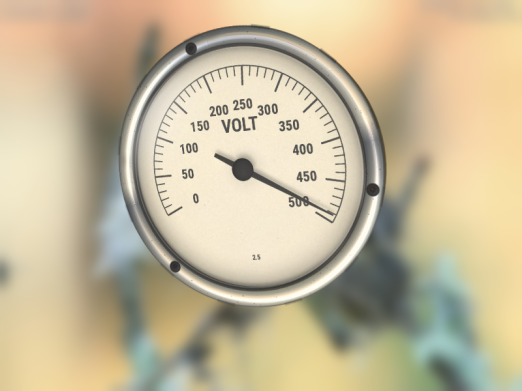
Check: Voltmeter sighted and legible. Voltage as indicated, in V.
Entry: 490 V
